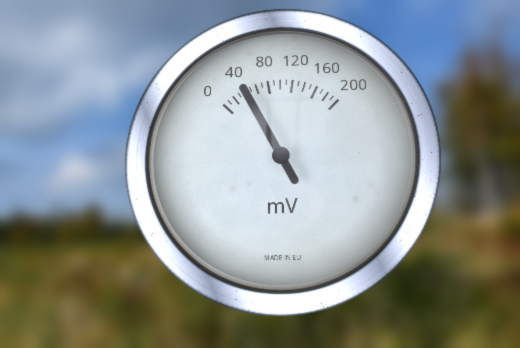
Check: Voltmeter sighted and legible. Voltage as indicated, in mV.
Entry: 40 mV
